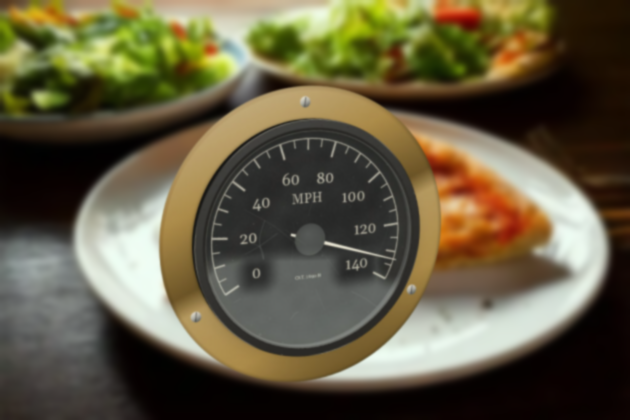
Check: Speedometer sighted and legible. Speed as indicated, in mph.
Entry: 132.5 mph
